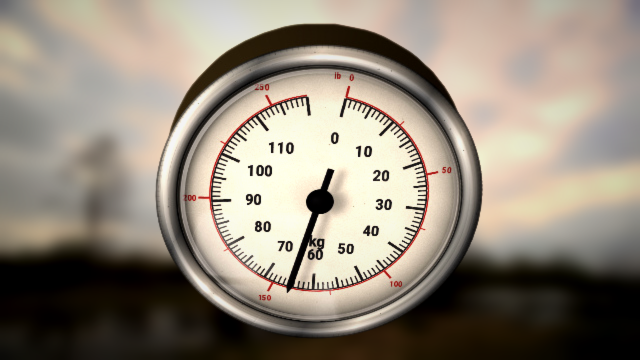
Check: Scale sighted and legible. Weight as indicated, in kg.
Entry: 65 kg
